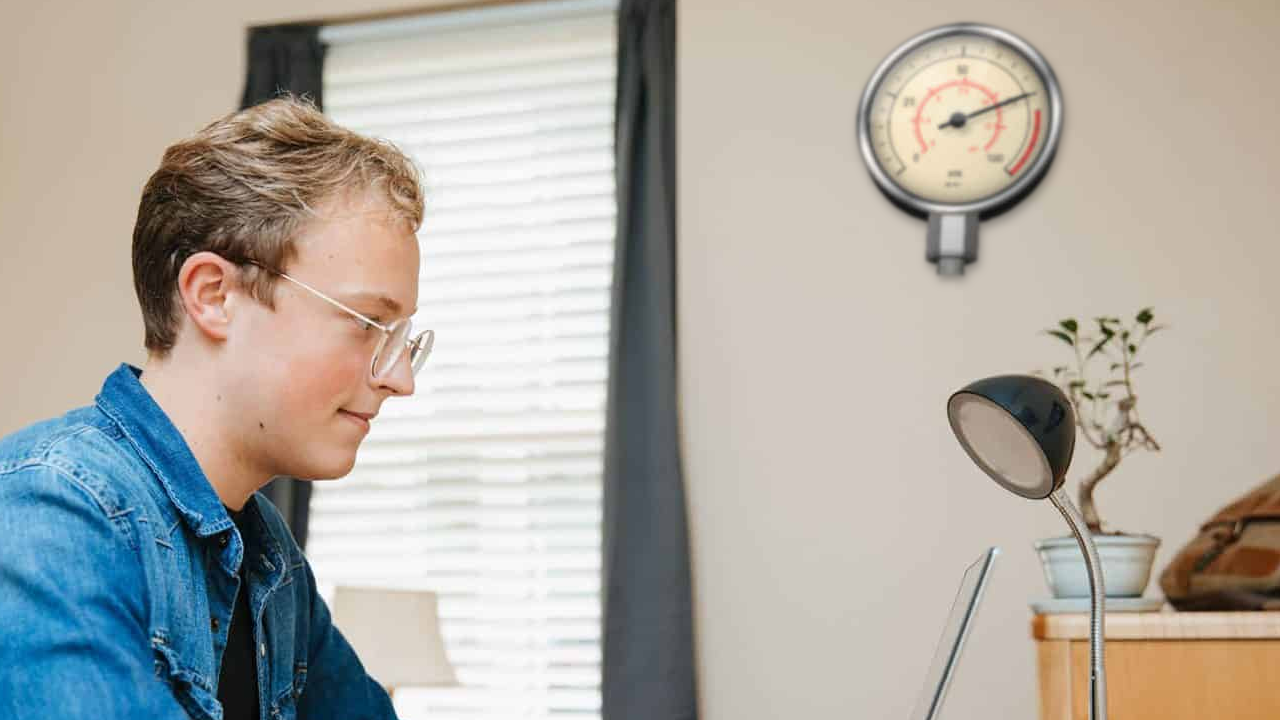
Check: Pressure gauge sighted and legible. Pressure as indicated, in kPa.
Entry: 75 kPa
